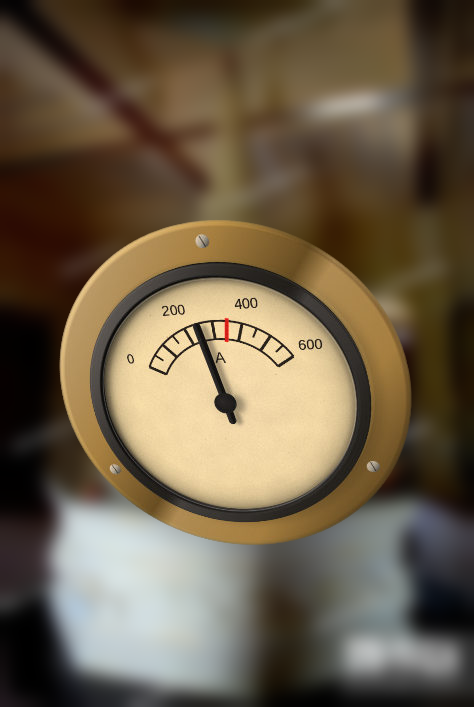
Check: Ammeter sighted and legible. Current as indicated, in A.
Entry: 250 A
